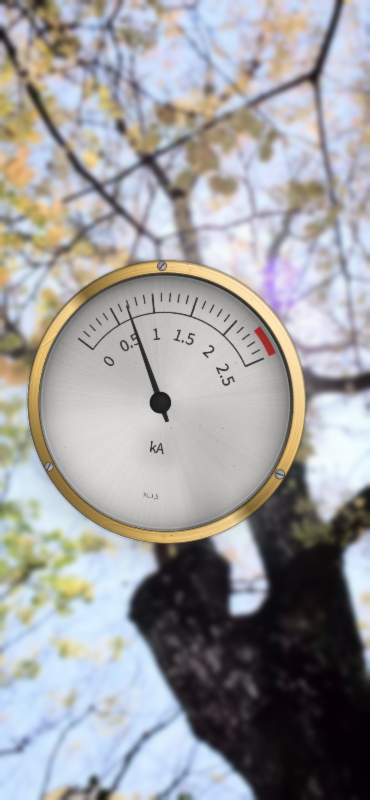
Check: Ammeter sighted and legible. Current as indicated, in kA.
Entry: 0.7 kA
